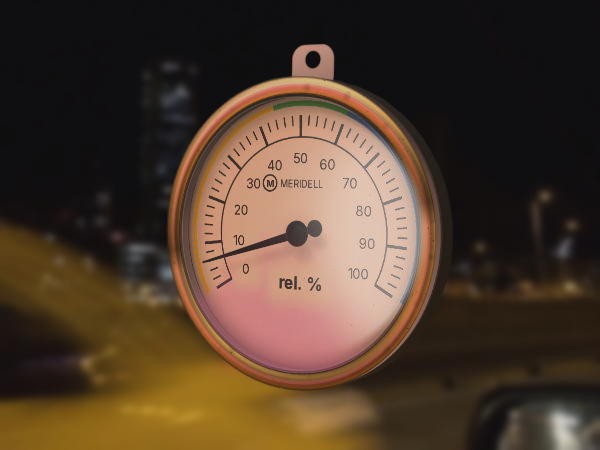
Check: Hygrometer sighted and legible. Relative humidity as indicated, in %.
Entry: 6 %
